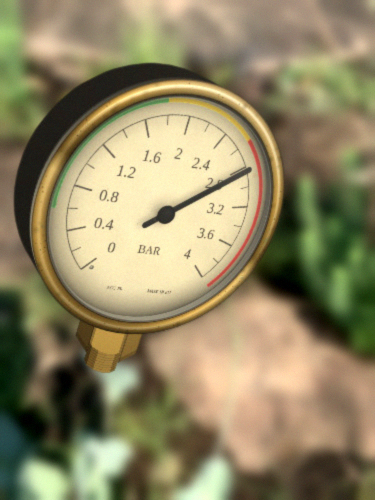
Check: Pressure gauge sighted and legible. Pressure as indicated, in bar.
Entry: 2.8 bar
